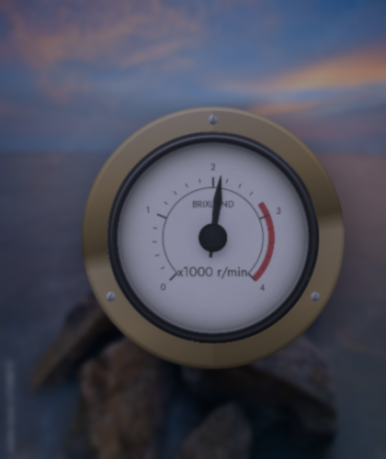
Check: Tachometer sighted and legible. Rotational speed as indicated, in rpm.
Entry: 2100 rpm
